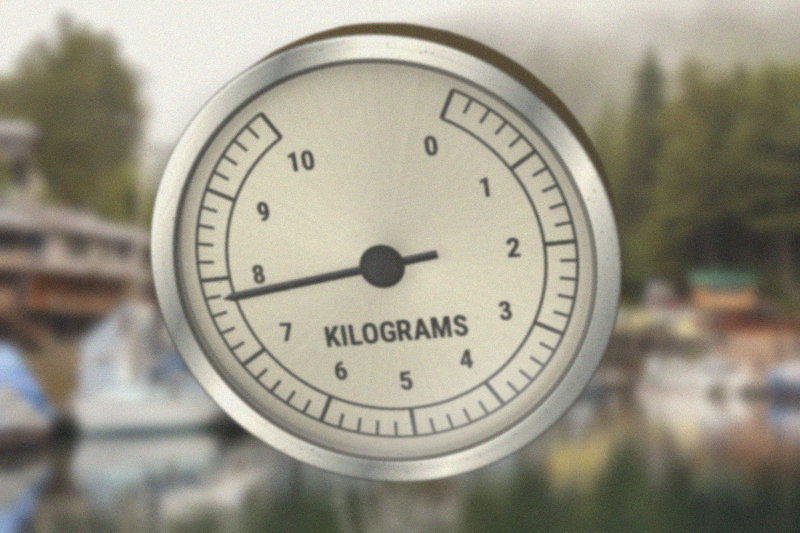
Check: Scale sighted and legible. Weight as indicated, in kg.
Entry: 7.8 kg
